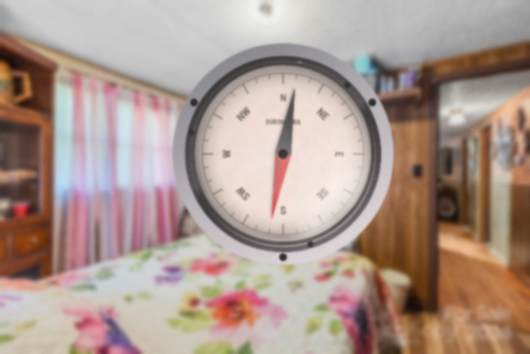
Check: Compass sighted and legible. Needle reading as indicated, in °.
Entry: 190 °
